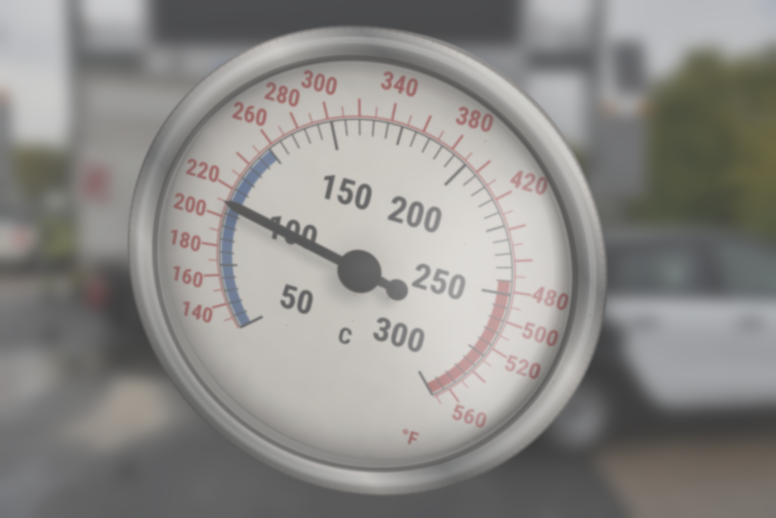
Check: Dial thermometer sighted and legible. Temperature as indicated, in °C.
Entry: 100 °C
